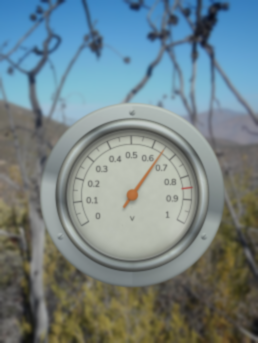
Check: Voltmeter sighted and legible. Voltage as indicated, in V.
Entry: 0.65 V
